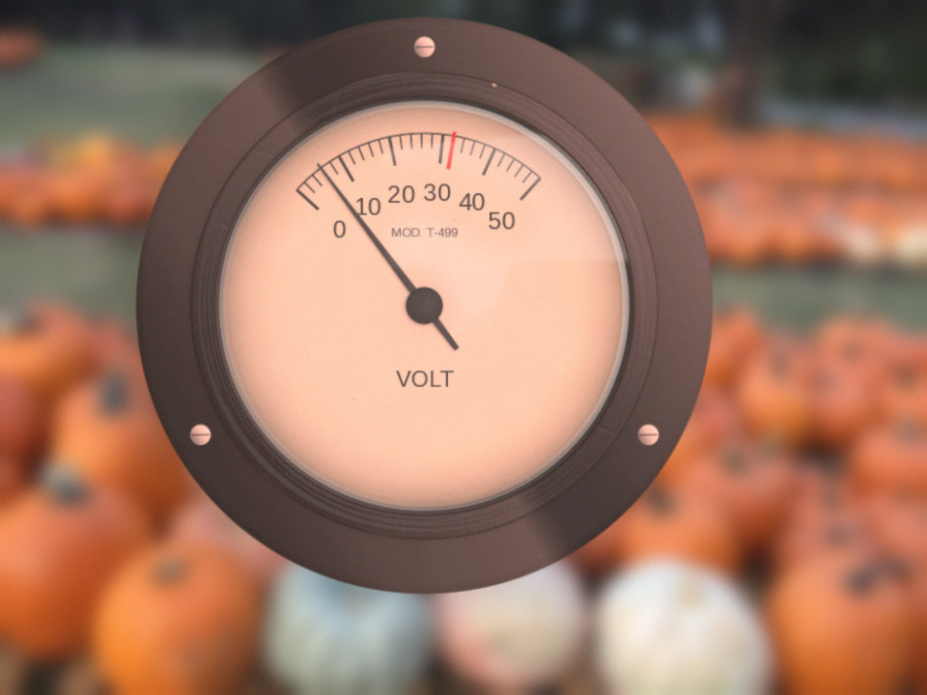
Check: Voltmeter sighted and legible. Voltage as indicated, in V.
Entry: 6 V
